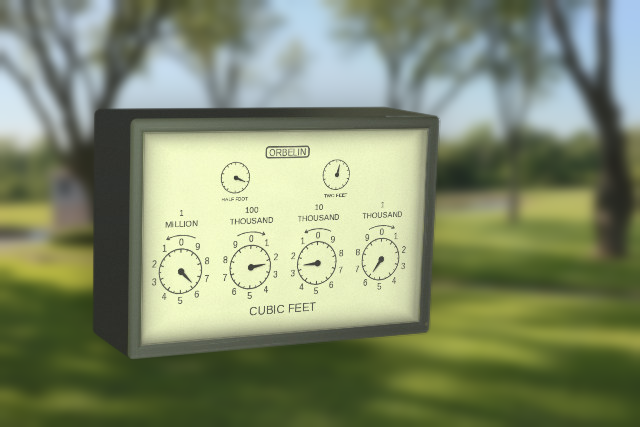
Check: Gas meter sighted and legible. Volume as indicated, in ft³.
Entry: 622600 ft³
